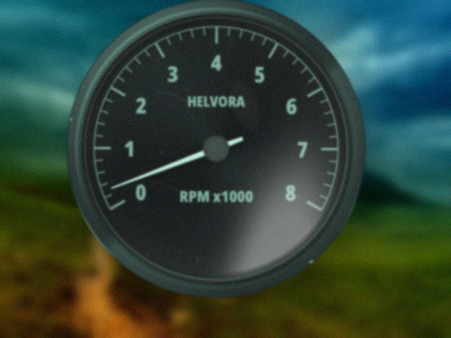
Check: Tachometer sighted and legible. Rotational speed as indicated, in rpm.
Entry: 300 rpm
